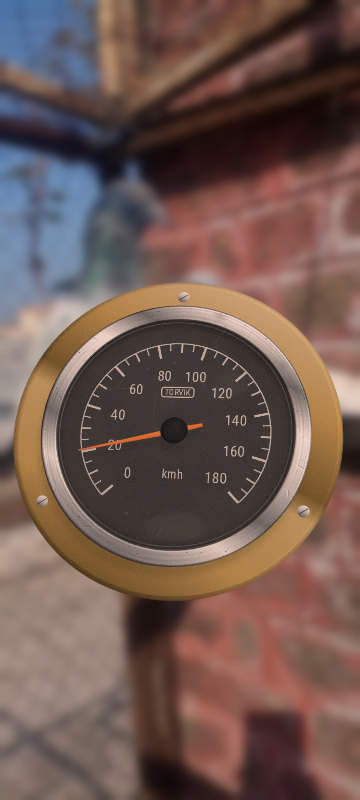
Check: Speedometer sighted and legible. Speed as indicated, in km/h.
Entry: 20 km/h
